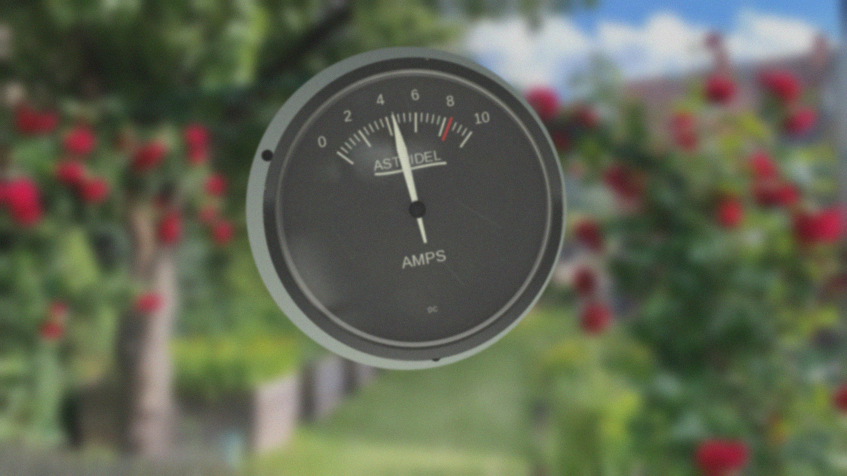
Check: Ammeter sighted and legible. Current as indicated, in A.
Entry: 4.4 A
